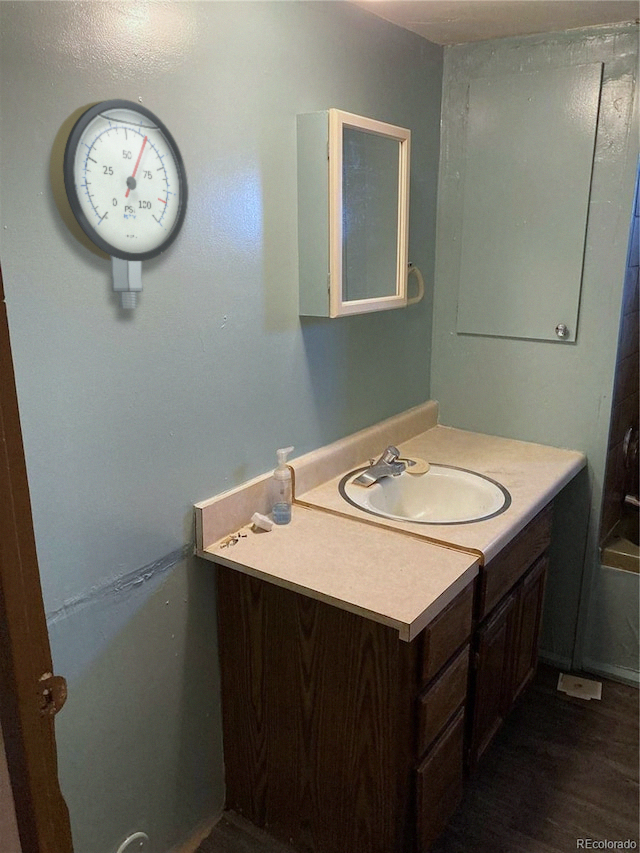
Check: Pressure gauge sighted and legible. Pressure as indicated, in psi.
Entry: 60 psi
